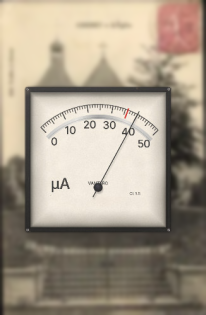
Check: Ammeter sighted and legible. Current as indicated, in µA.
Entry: 40 µA
